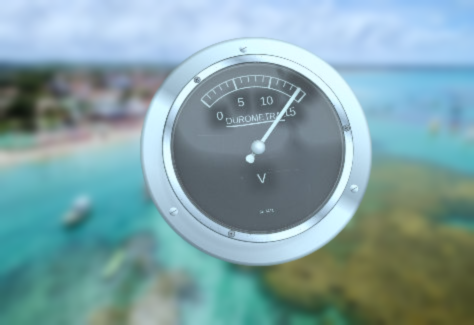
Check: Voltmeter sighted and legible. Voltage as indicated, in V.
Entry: 14 V
